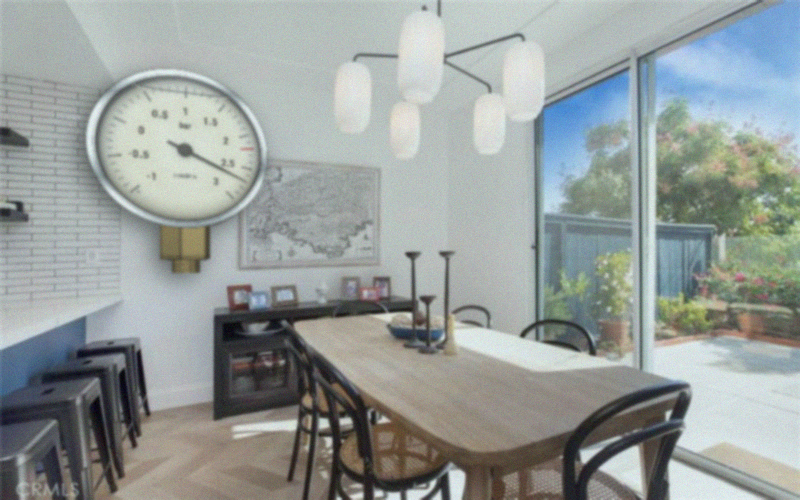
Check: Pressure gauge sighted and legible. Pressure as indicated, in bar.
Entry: 2.7 bar
